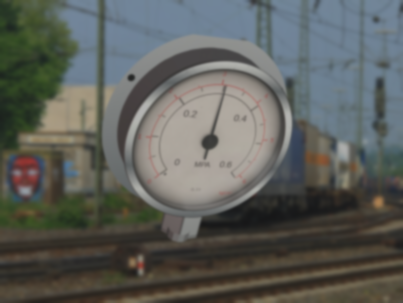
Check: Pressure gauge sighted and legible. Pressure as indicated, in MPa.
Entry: 0.3 MPa
